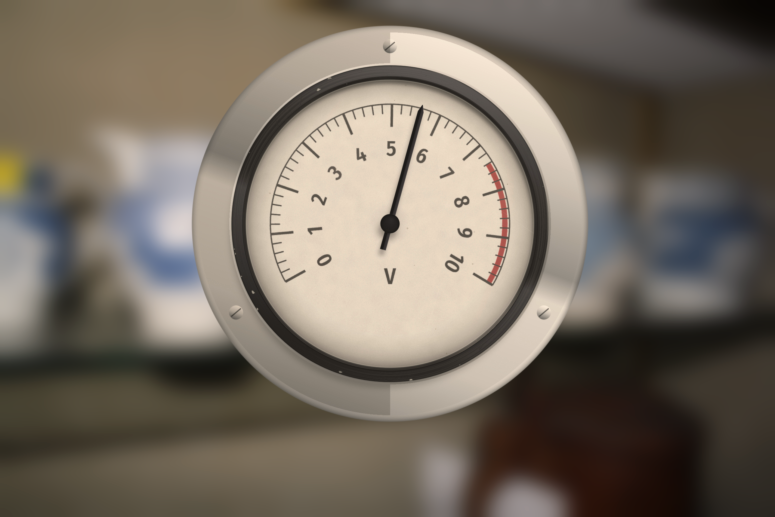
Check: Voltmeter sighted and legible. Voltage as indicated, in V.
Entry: 5.6 V
